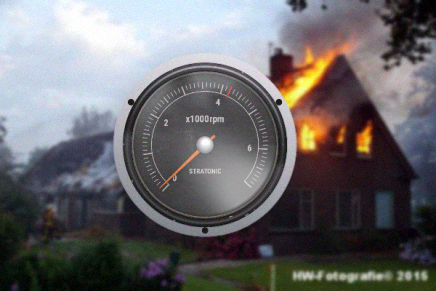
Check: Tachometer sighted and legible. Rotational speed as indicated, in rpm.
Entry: 100 rpm
